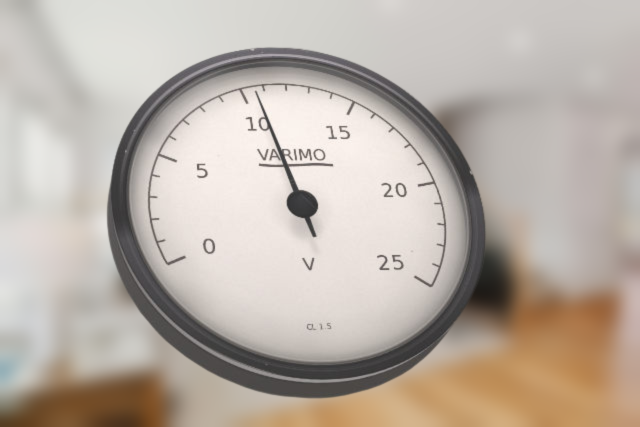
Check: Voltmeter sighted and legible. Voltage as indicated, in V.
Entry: 10.5 V
